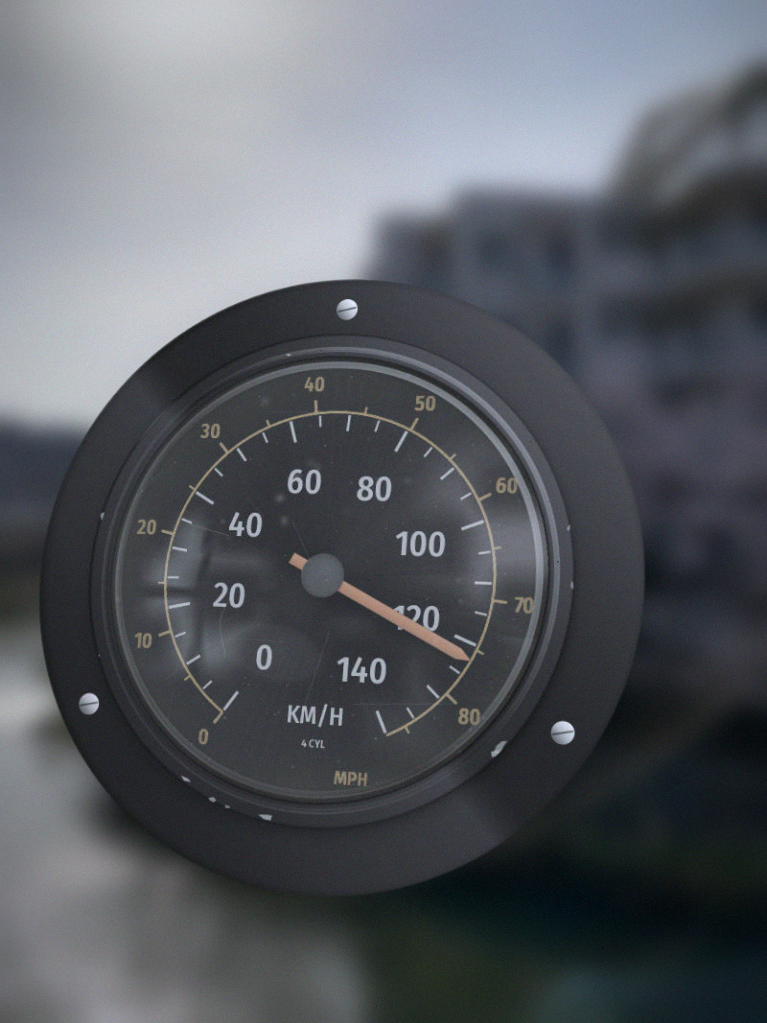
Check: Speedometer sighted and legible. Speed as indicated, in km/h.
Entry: 122.5 km/h
